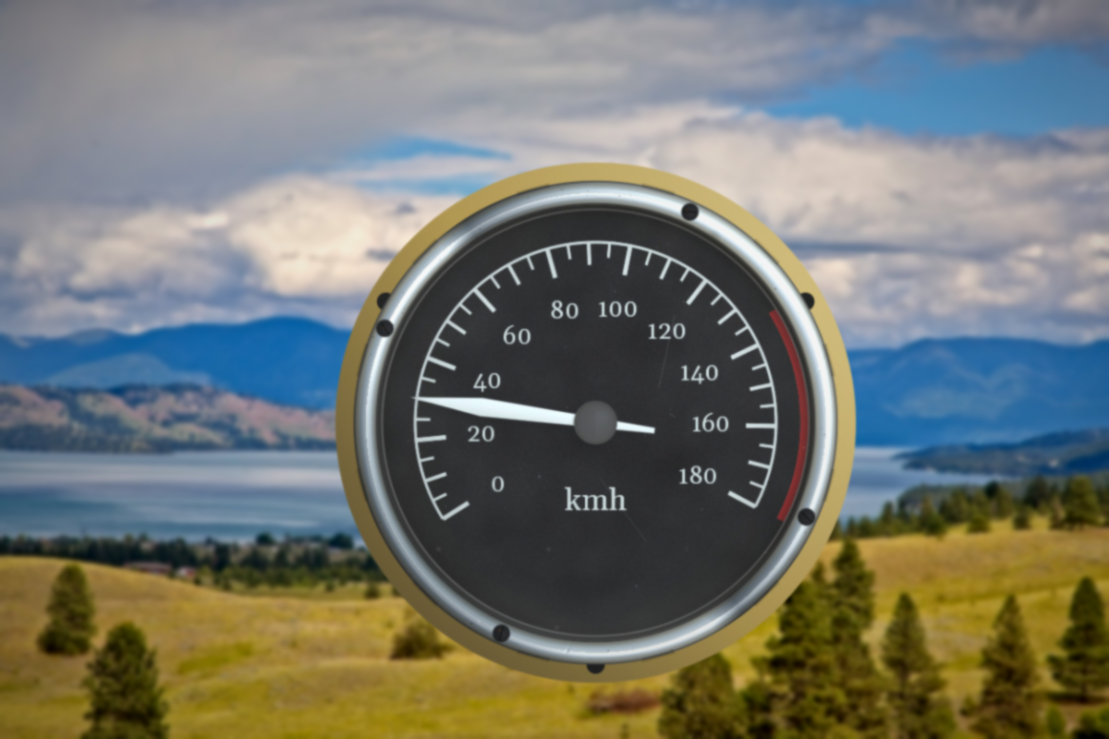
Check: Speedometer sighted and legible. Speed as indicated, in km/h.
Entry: 30 km/h
